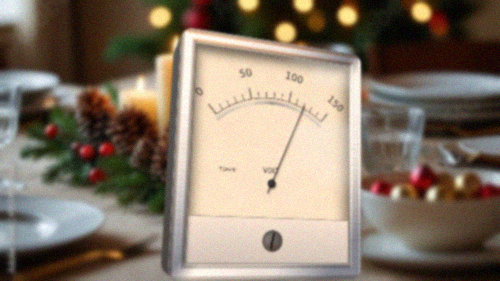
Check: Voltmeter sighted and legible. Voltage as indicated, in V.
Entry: 120 V
